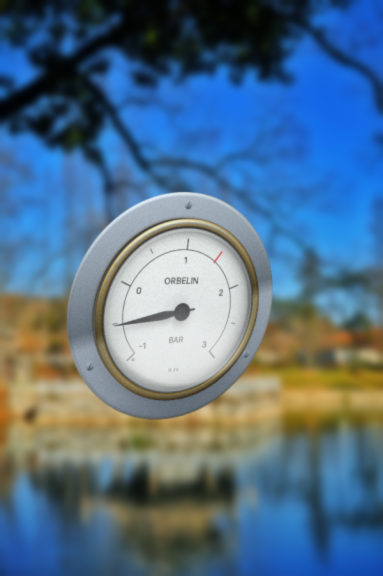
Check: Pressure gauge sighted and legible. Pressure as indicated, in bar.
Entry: -0.5 bar
